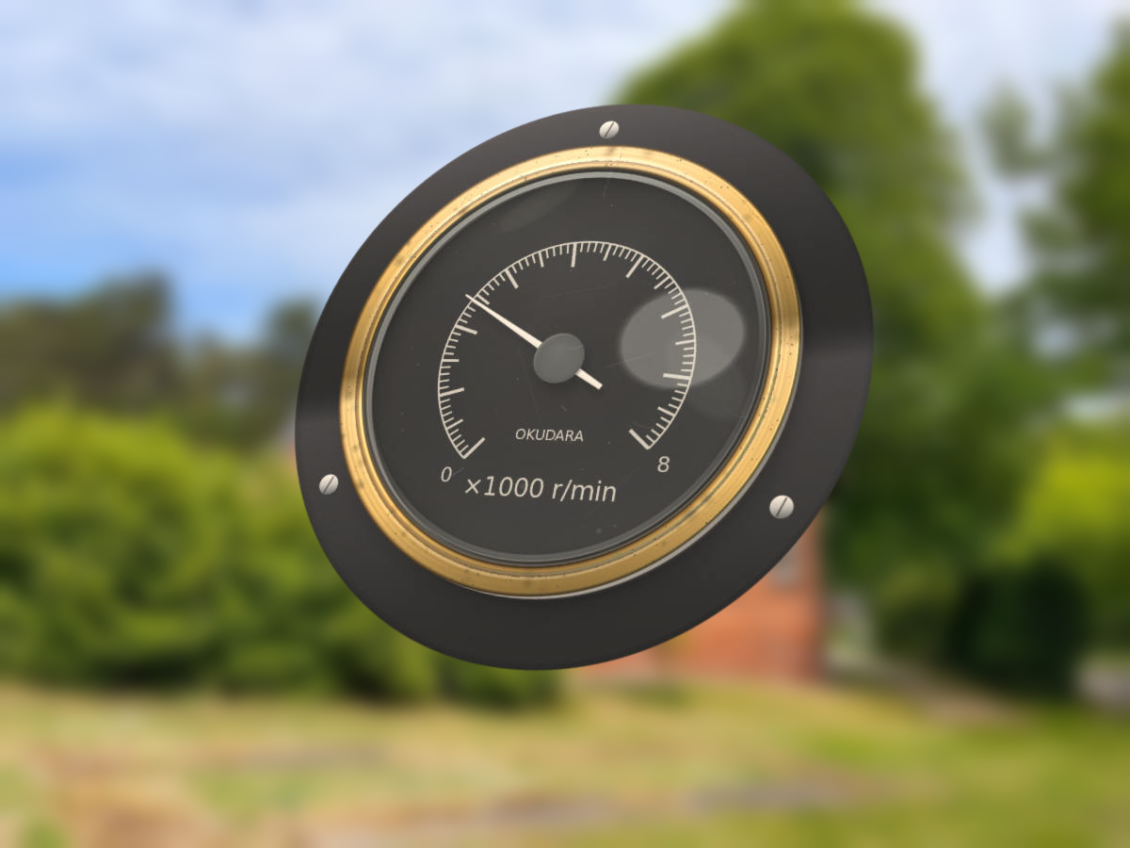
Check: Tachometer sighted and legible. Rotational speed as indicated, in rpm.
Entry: 2400 rpm
